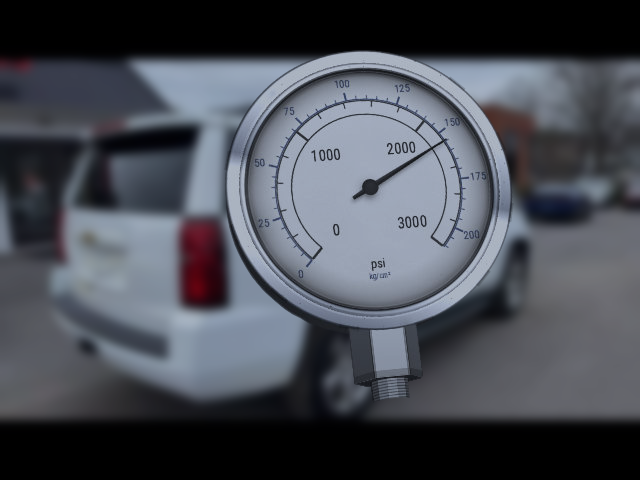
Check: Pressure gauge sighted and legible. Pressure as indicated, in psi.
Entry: 2200 psi
